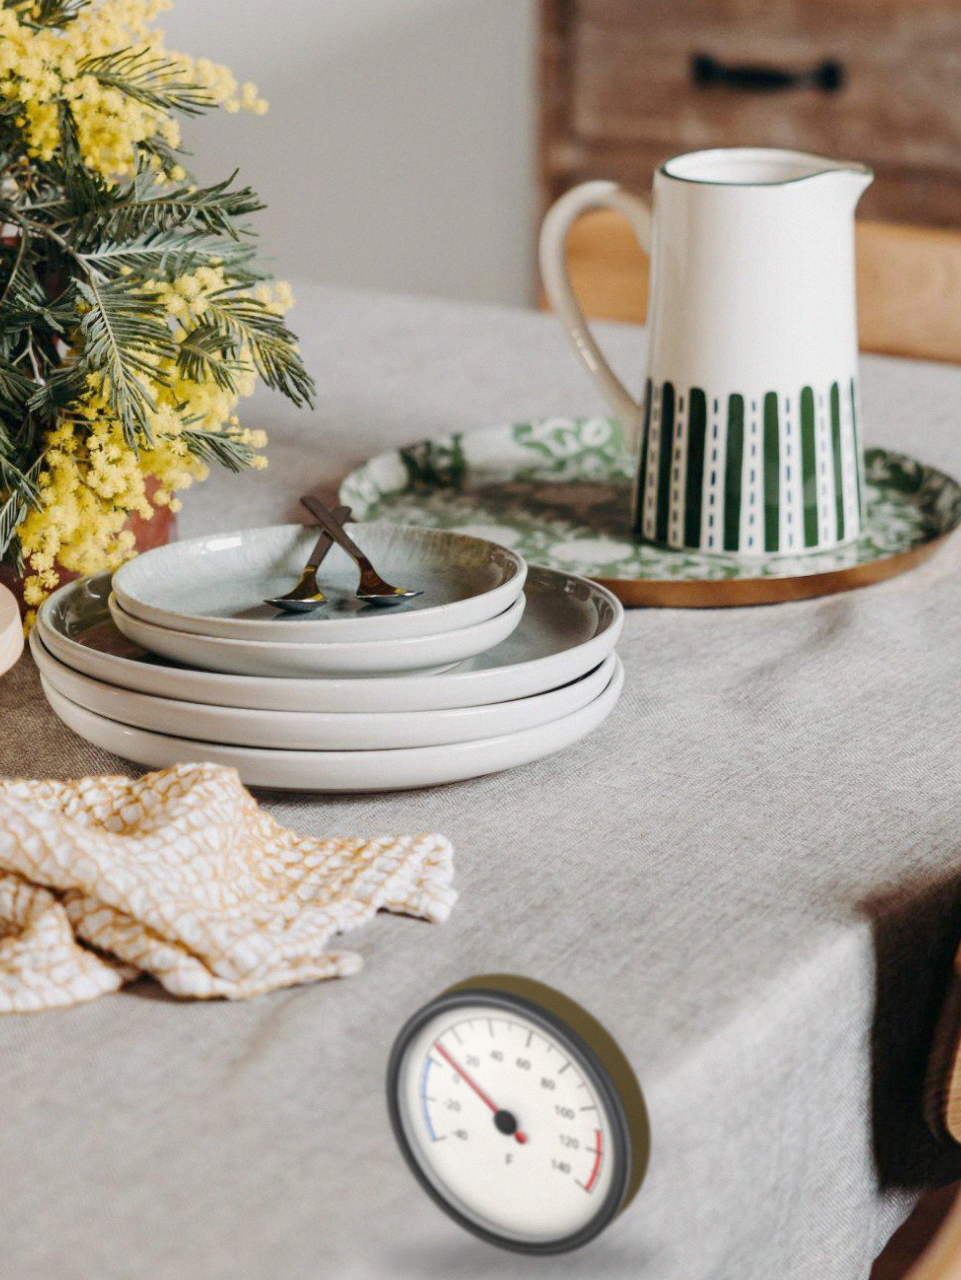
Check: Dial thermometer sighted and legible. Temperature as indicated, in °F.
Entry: 10 °F
